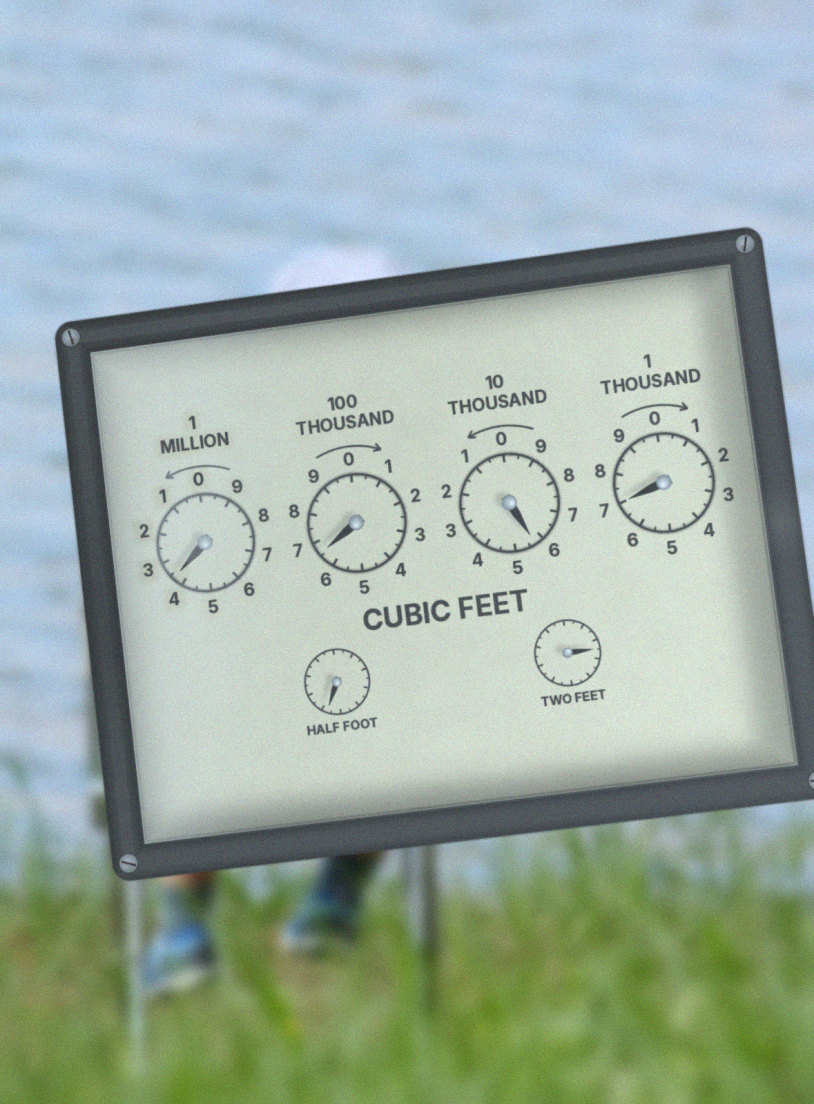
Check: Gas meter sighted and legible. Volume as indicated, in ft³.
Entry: 365700 ft³
